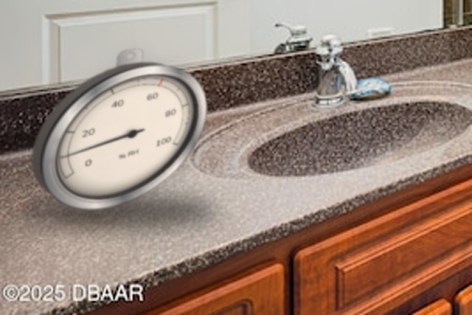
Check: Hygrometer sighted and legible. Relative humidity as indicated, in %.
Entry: 10 %
